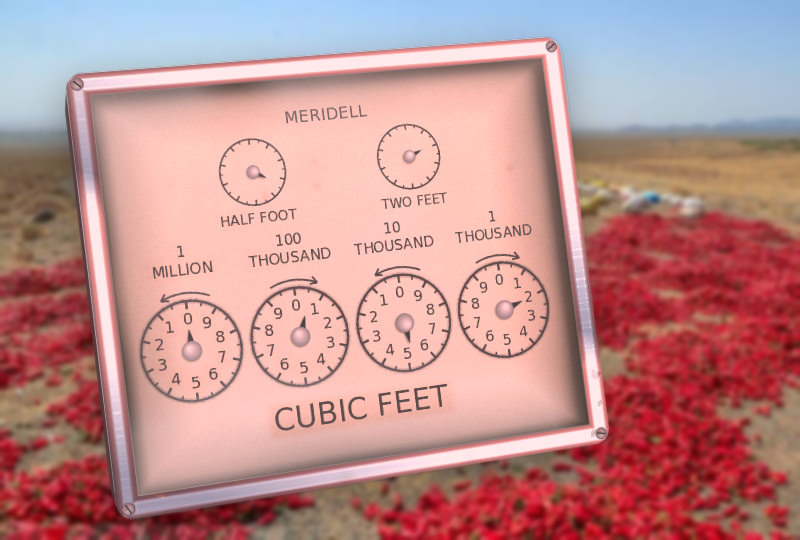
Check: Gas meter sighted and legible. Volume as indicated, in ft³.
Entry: 5200 ft³
